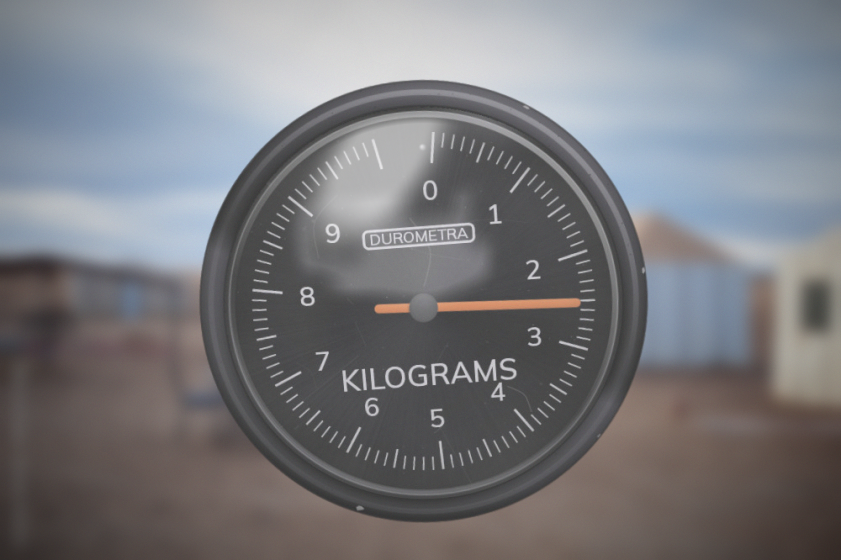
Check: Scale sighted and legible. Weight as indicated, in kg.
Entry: 2.5 kg
